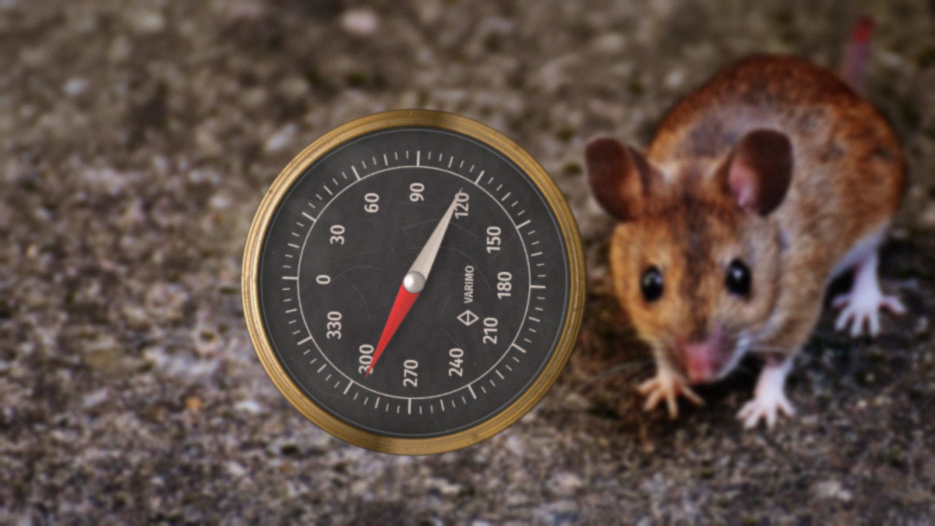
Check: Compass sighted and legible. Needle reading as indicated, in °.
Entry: 295 °
